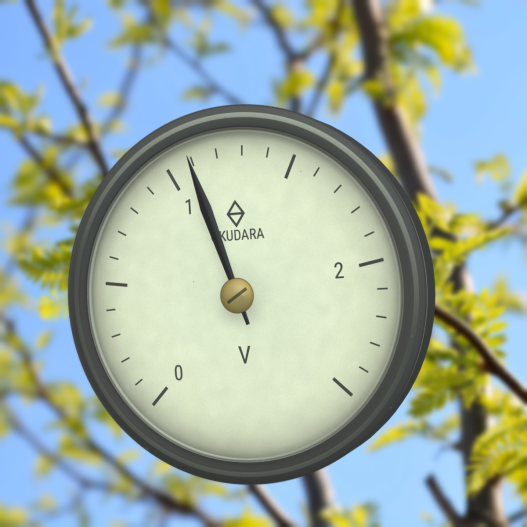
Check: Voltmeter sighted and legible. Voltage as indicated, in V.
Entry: 1.1 V
